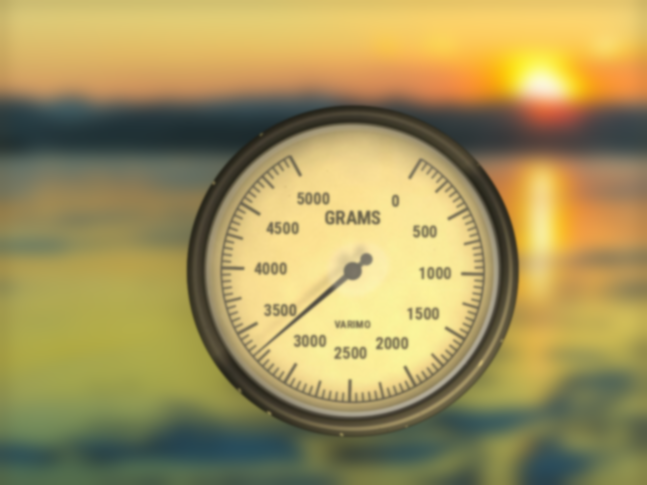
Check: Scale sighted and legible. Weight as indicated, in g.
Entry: 3300 g
